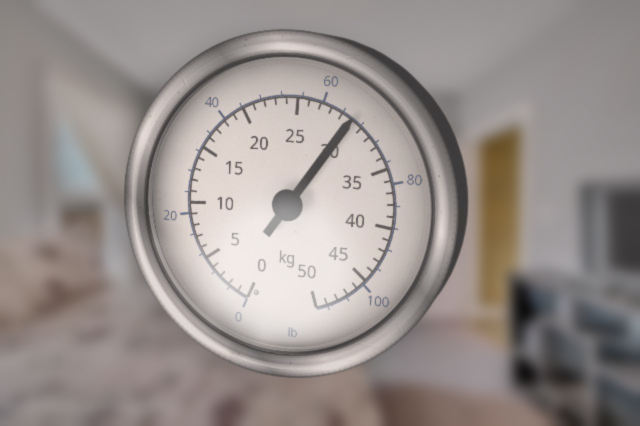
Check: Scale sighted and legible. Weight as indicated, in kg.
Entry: 30 kg
